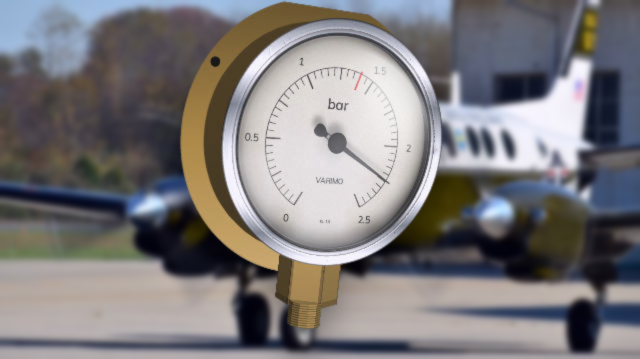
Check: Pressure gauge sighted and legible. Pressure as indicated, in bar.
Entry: 2.25 bar
